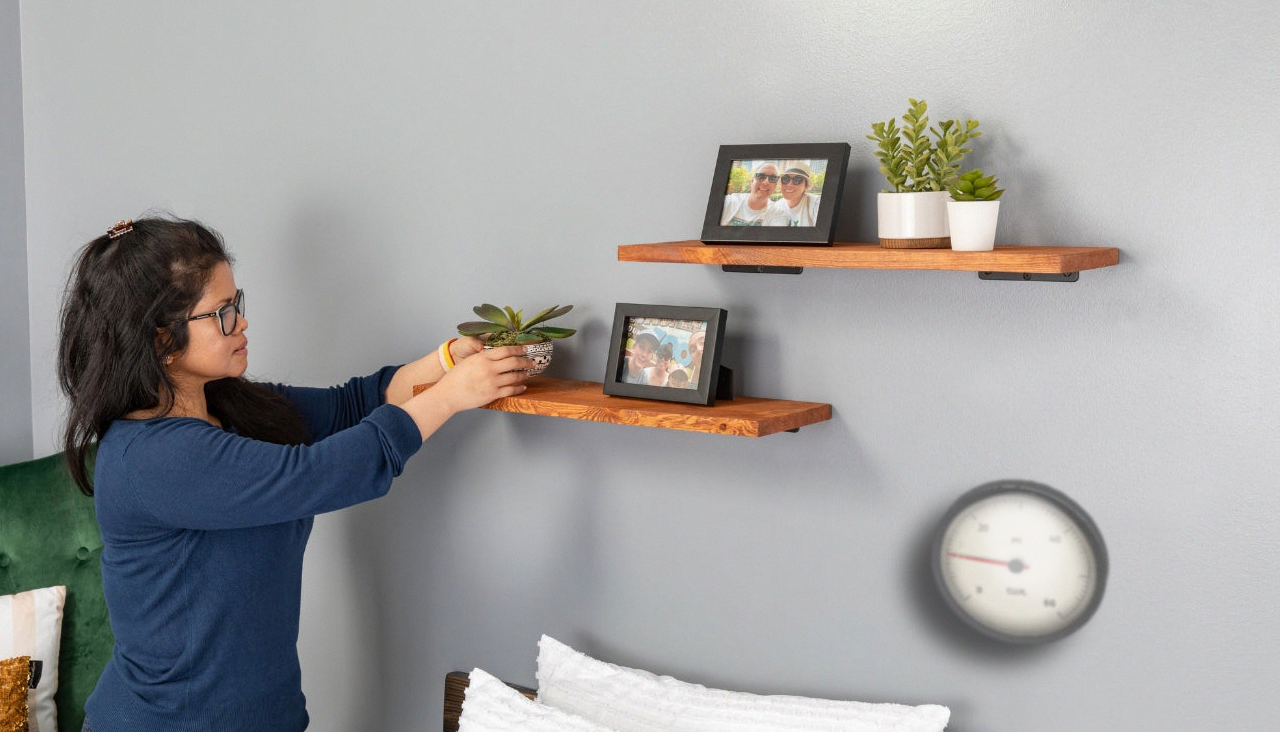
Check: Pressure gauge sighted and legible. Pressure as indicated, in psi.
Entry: 10 psi
